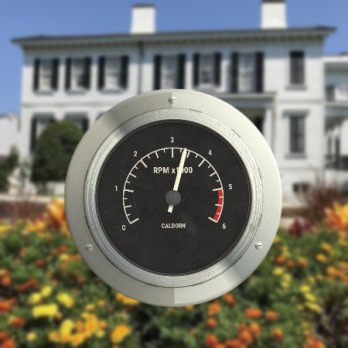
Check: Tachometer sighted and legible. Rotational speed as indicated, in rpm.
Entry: 3375 rpm
